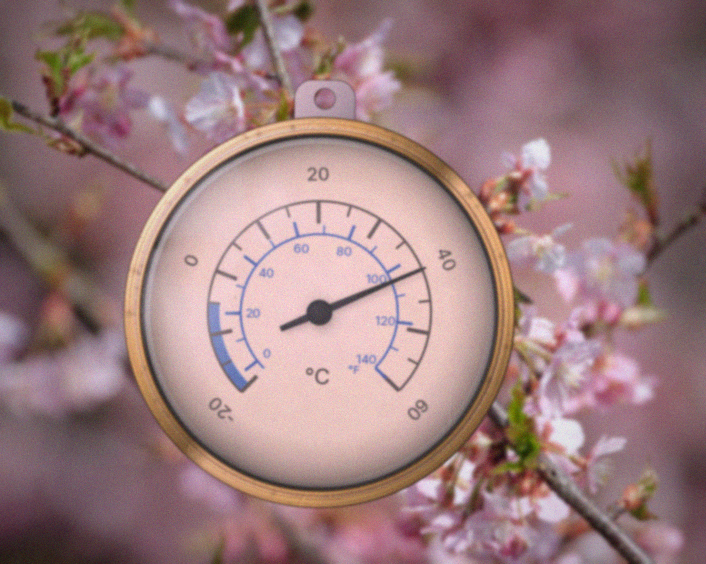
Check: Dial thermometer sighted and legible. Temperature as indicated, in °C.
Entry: 40 °C
